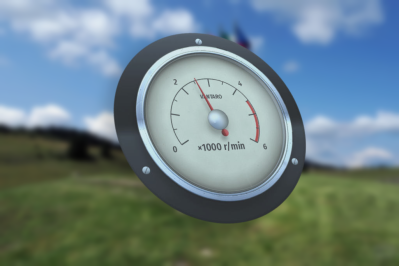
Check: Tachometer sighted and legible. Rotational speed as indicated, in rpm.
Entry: 2500 rpm
